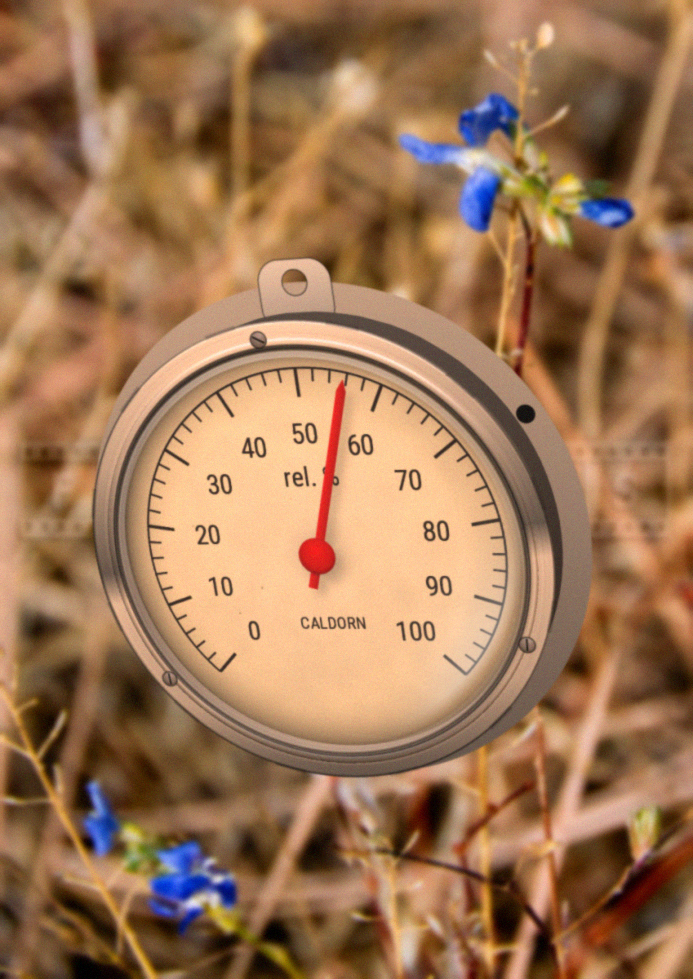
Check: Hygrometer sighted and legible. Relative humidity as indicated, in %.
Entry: 56 %
